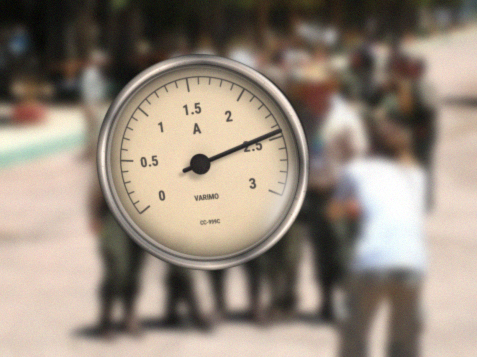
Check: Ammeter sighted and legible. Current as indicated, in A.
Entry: 2.45 A
